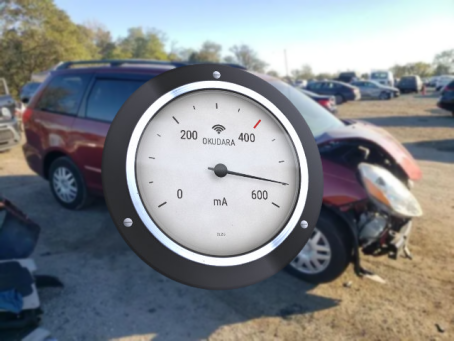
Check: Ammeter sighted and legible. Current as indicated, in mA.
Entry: 550 mA
